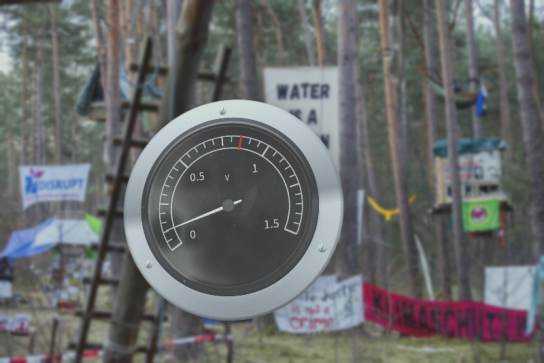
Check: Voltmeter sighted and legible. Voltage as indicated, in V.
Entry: 0.1 V
